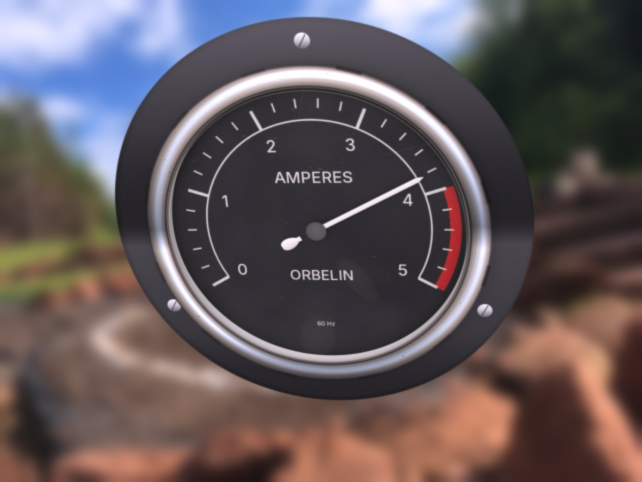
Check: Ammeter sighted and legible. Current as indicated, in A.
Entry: 3.8 A
